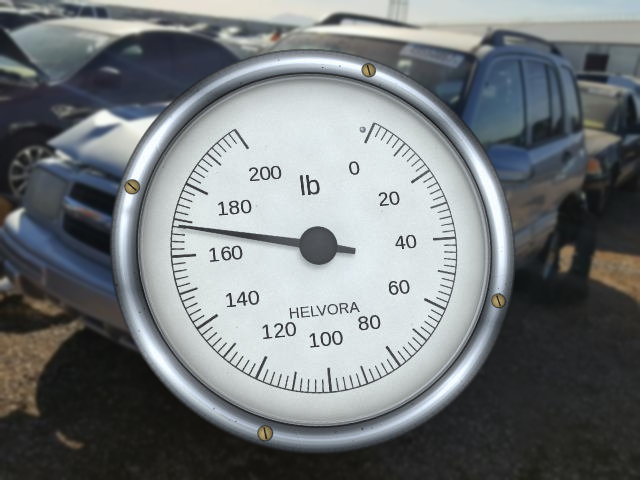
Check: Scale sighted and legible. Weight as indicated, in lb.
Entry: 168 lb
